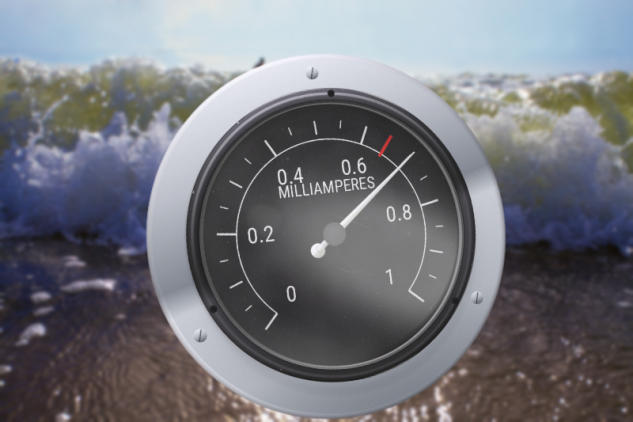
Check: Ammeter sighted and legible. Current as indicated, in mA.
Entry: 0.7 mA
